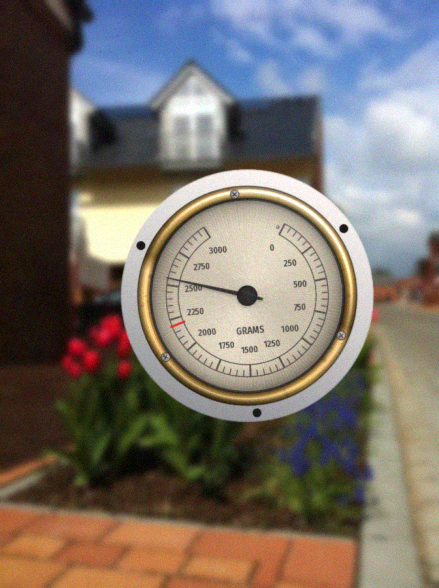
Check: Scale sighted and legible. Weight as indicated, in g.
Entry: 2550 g
